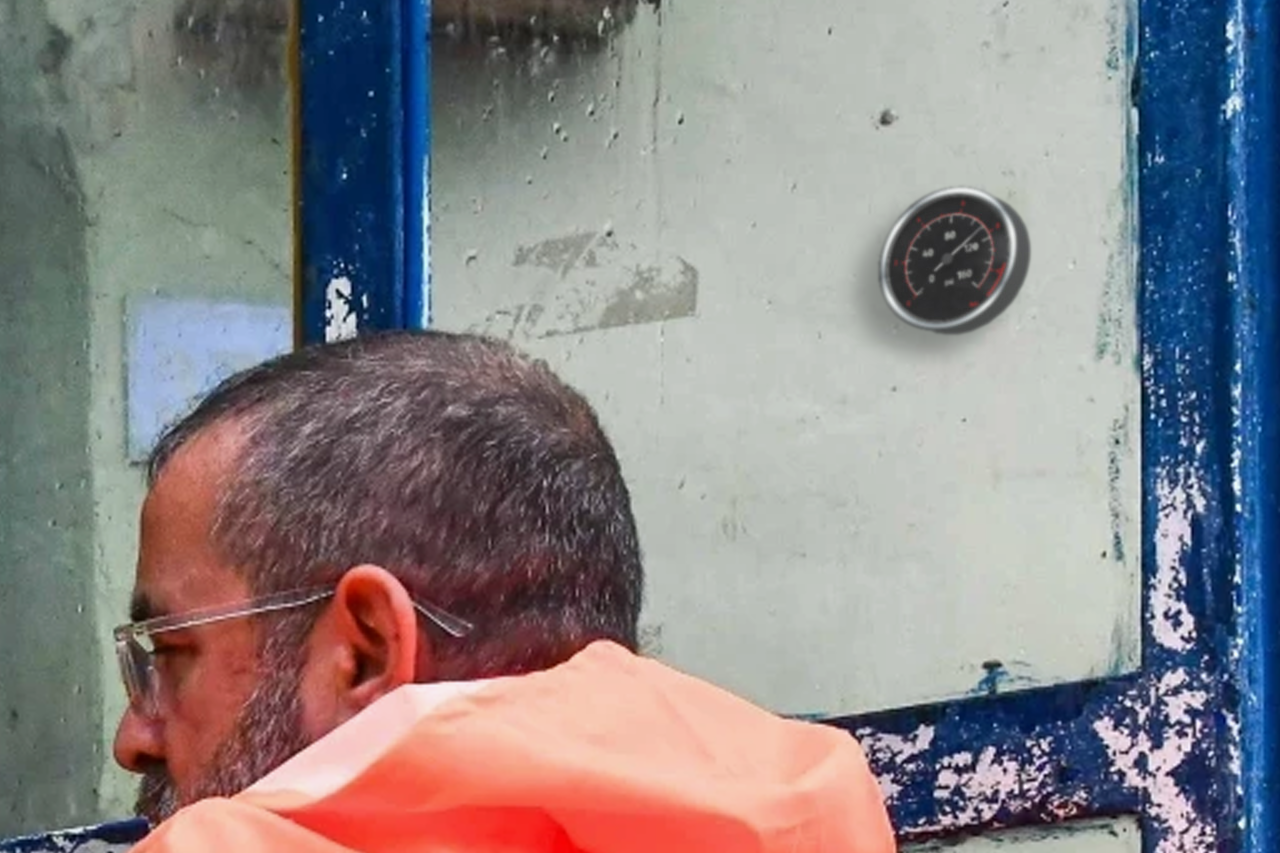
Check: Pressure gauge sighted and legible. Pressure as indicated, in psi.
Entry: 110 psi
